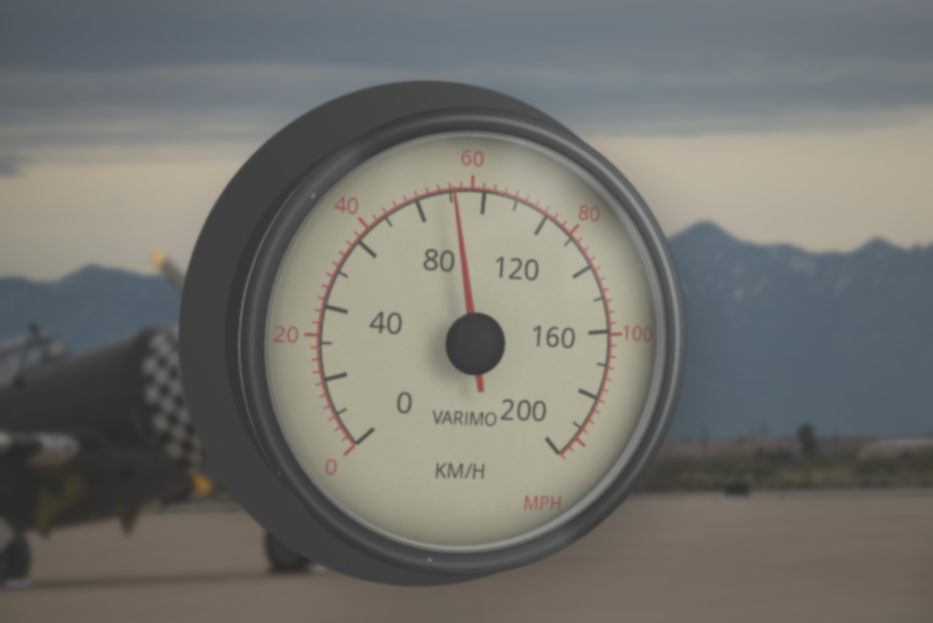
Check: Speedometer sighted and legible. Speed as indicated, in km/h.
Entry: 90 km/h
